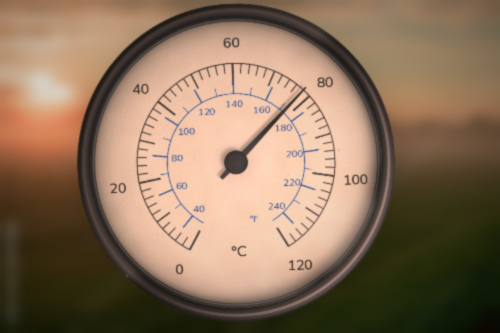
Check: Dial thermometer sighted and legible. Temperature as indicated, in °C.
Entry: 78 °C
